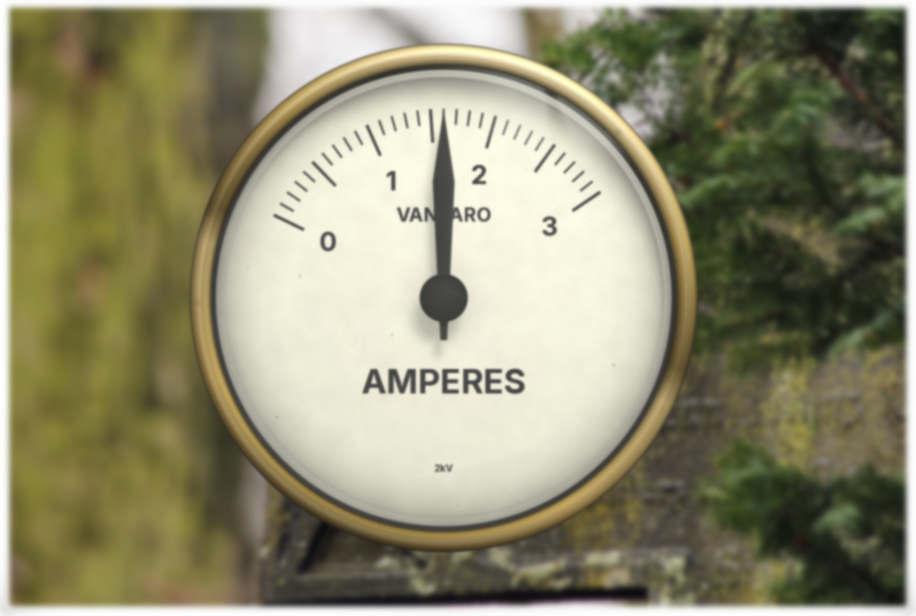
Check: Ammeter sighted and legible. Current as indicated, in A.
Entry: 1.6 A
